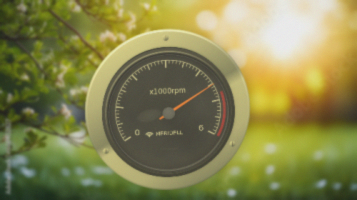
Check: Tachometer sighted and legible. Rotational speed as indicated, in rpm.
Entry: 4500 rpm
